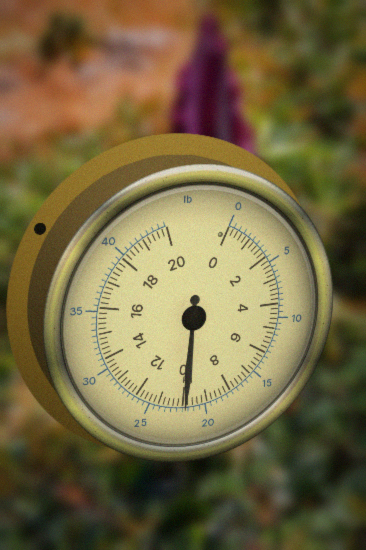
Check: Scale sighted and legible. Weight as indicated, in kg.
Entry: 10 kg
